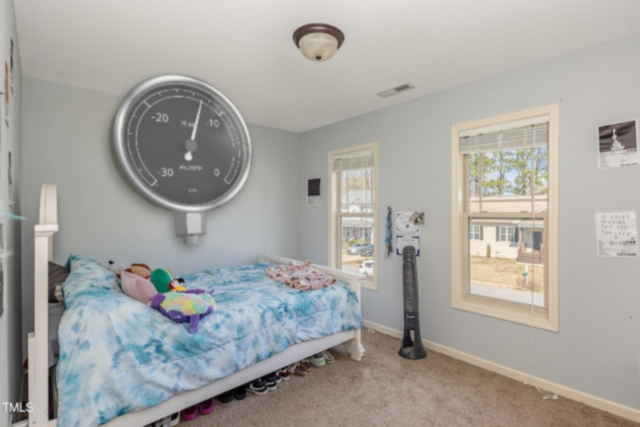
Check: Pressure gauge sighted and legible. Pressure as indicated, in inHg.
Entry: -13 inHg
